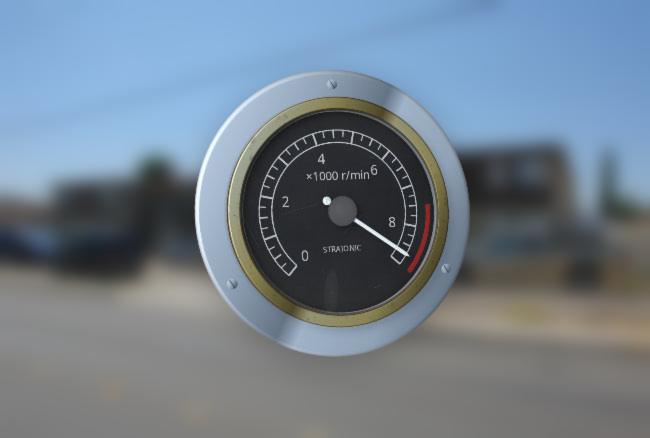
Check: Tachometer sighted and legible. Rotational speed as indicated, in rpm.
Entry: 8750 rpm
